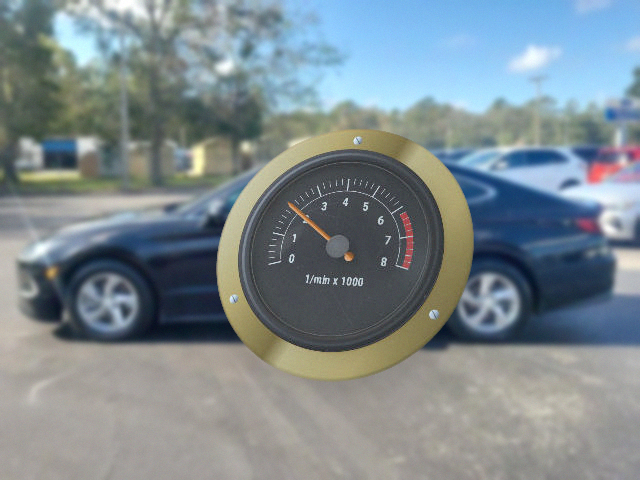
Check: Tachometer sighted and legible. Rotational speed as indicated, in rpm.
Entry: 2000 rpm
